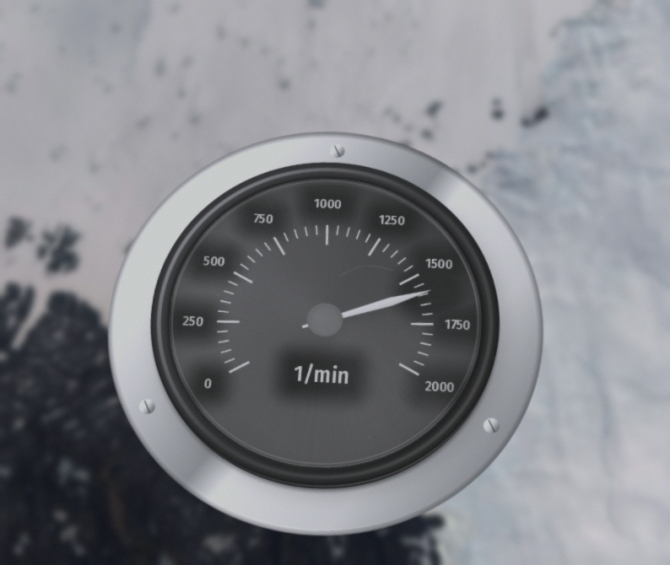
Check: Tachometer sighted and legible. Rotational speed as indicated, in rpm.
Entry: 1600 rpm
